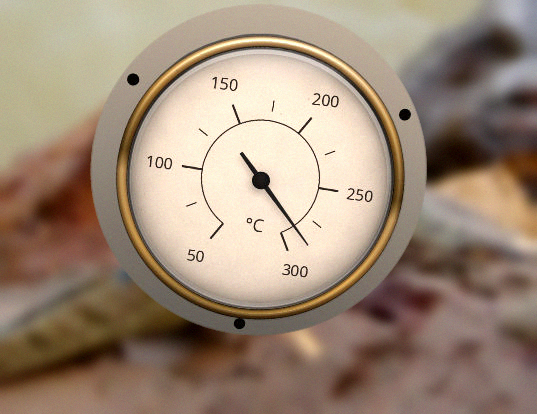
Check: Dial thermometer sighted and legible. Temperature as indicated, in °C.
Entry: 287.5 °C
